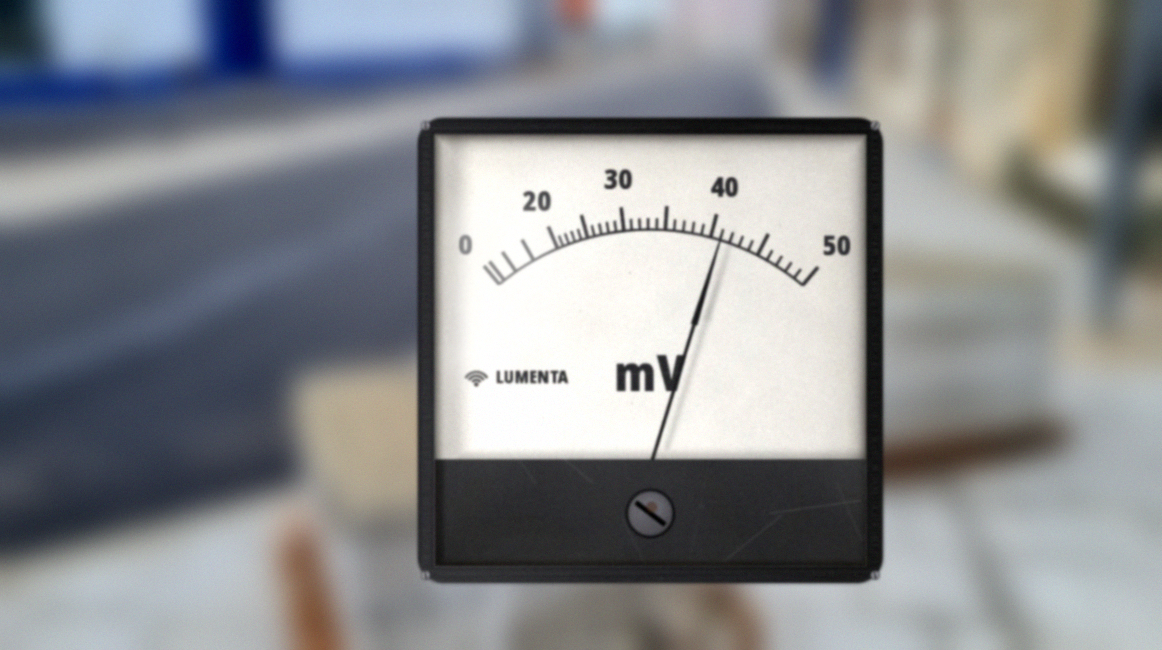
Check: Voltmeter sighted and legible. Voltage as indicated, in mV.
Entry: 41 mV
